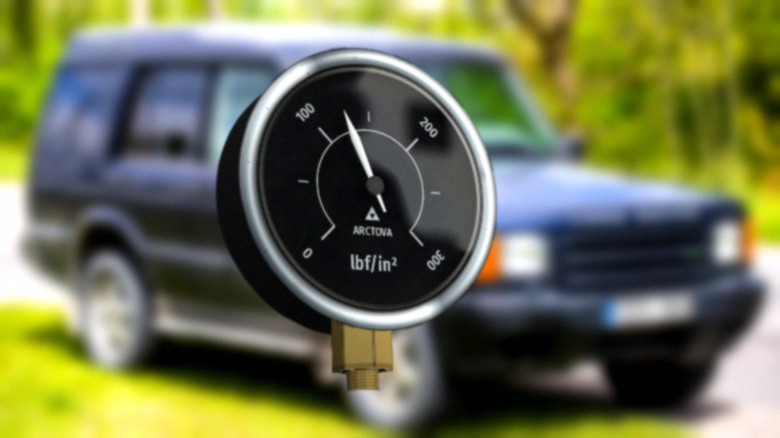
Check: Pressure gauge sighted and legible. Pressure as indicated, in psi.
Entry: 125 psi
